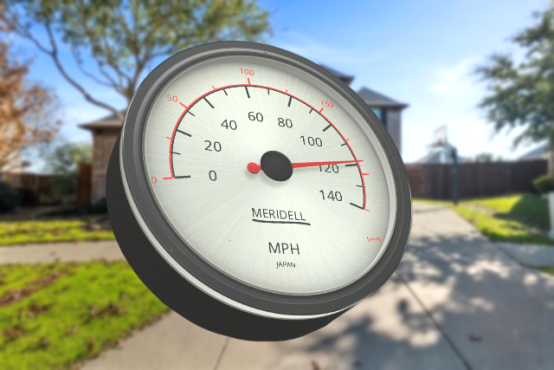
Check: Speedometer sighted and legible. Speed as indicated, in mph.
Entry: 120 mph
